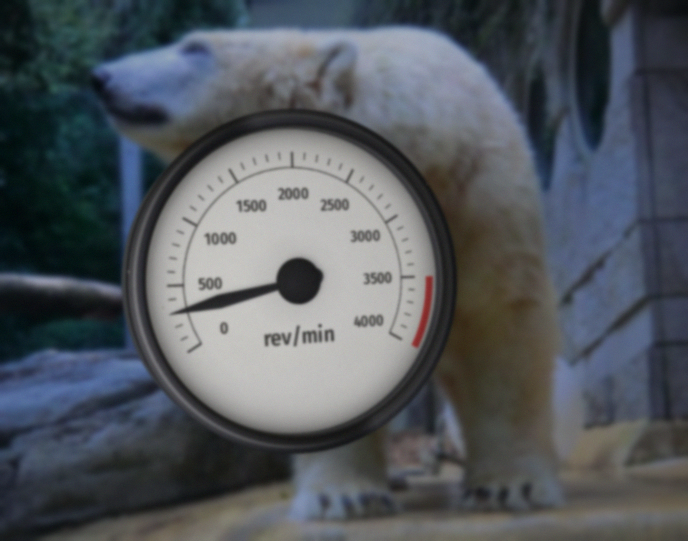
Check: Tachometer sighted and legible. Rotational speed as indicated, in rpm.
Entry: 300 rpm
